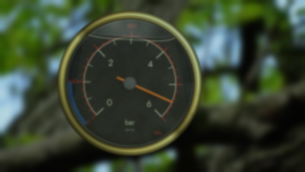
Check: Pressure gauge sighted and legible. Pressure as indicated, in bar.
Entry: 5.5 bar
